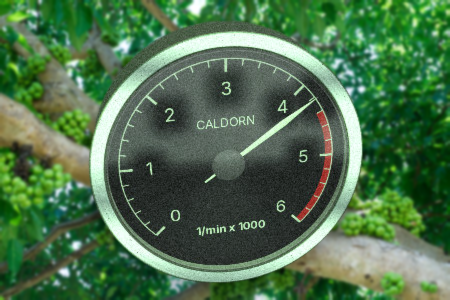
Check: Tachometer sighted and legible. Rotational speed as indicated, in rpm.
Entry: 4200 rpm
